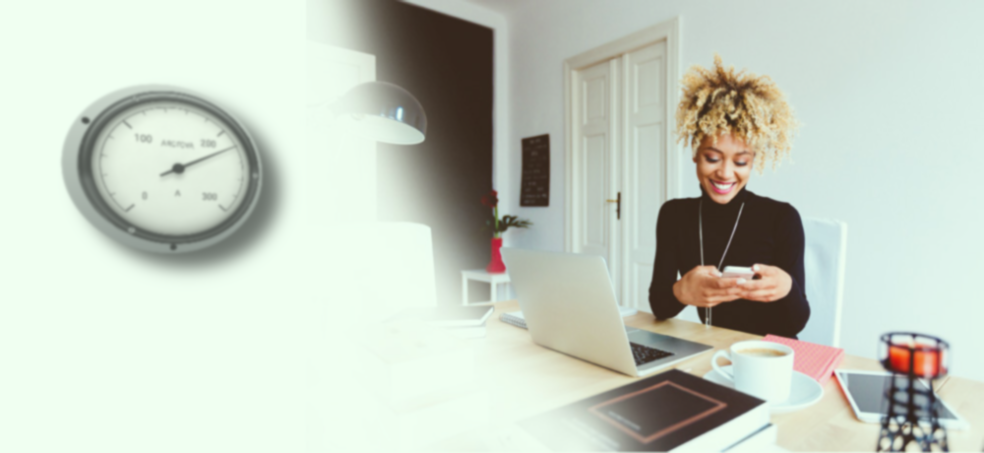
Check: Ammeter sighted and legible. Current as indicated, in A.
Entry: 220 A
